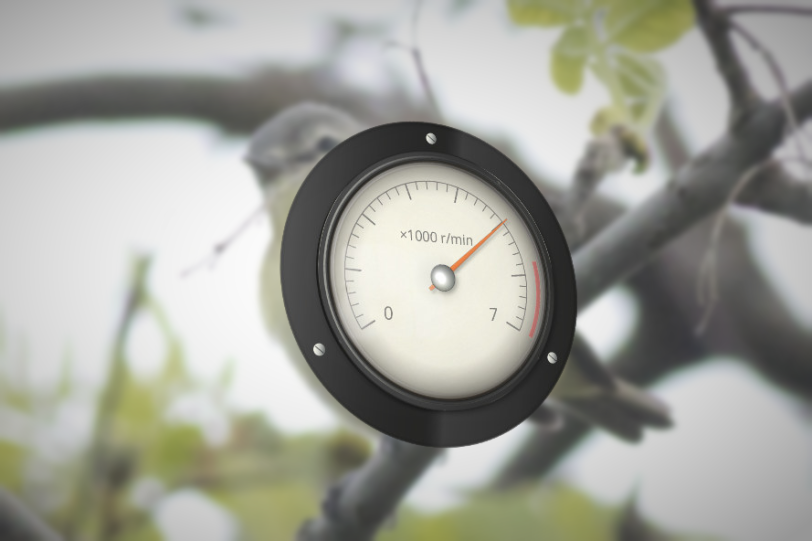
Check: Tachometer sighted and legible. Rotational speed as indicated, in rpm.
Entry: 5000 rpm
